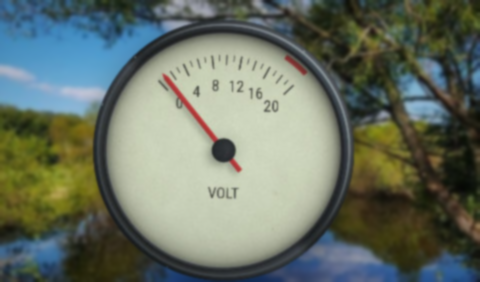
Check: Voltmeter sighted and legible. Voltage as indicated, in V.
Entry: 1 V
